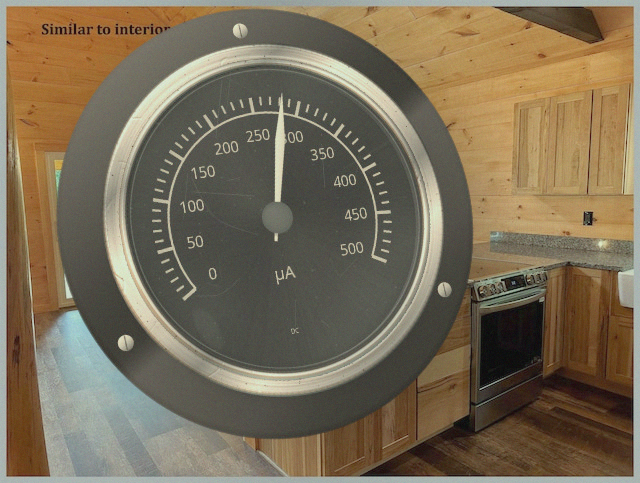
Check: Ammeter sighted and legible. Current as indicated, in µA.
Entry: 280 µA
